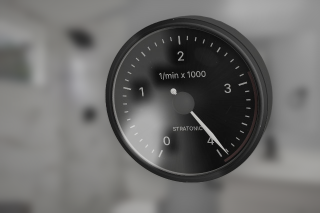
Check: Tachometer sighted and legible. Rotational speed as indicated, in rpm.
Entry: 3900 rpm
